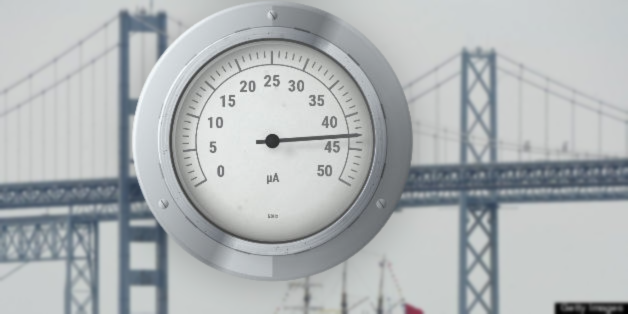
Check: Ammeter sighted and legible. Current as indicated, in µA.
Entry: 43 µA
